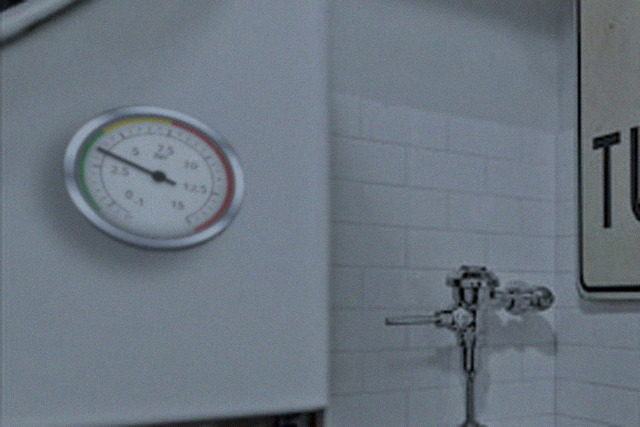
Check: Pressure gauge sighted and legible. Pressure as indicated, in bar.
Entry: 3.5 bar
